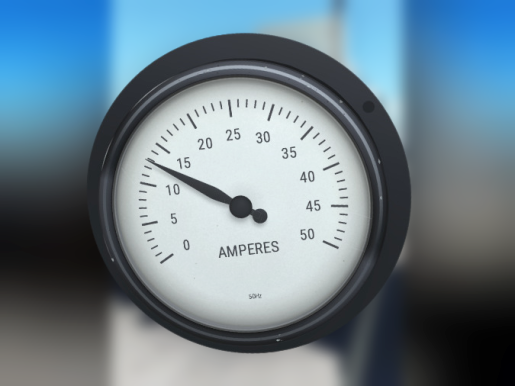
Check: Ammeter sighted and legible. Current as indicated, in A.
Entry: 13 A
